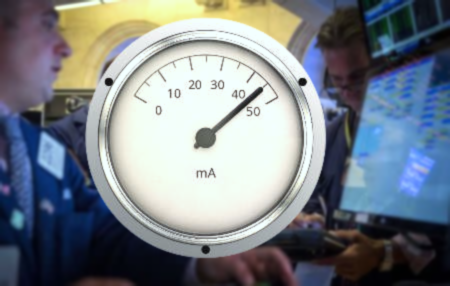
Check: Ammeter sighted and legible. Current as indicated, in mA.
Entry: 45 mA
